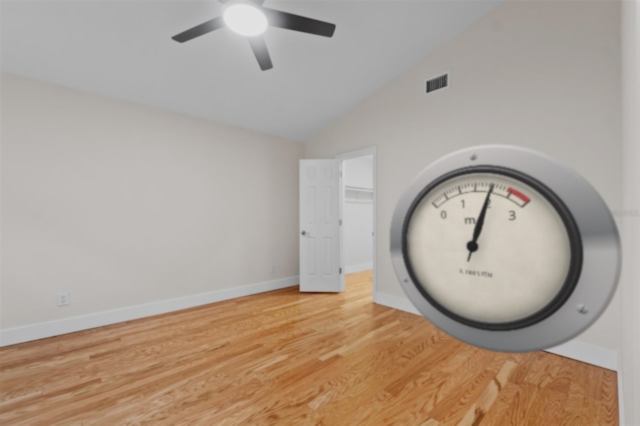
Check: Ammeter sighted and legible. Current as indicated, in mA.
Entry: 2 mA
